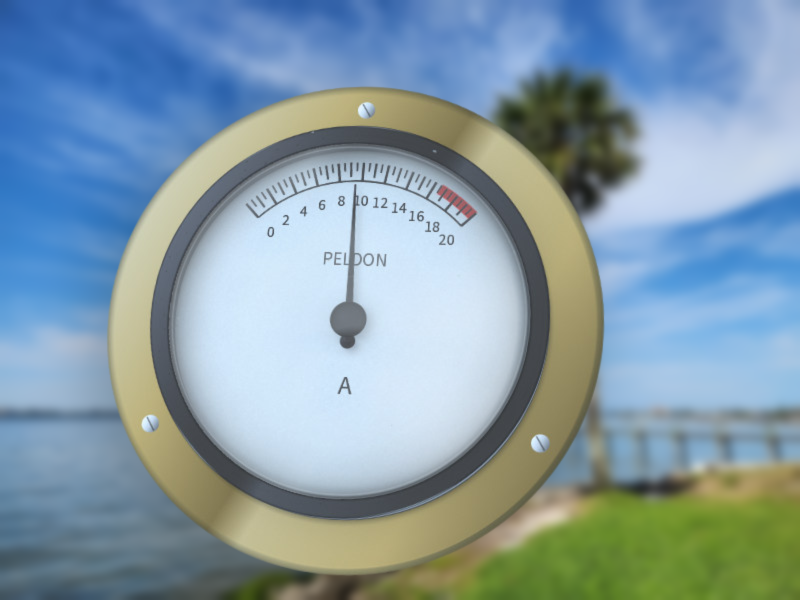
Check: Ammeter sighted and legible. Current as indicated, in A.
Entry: 9.5 A
